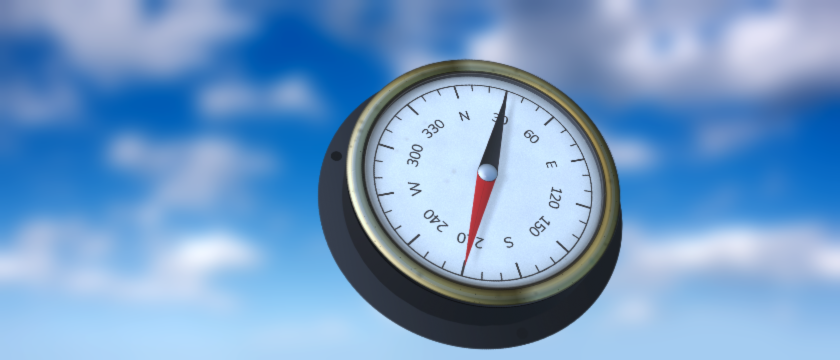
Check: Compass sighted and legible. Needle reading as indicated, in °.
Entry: 210 °
